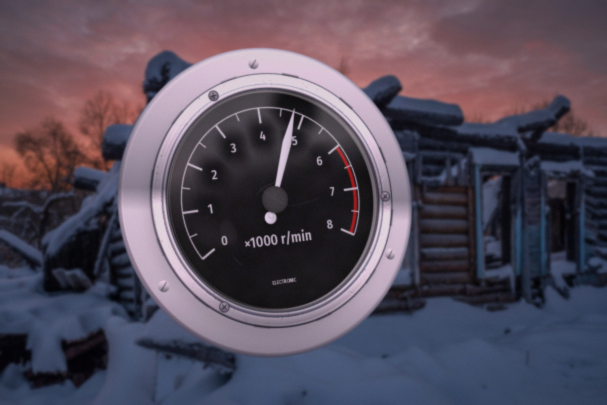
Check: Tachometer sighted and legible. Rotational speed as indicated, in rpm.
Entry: 4750 rpm
